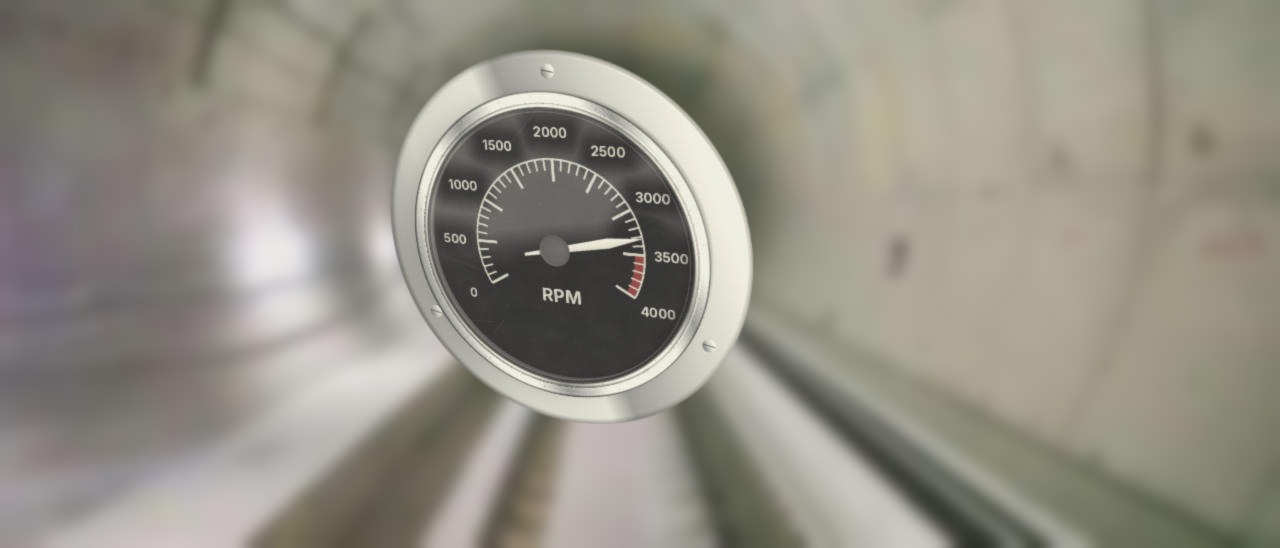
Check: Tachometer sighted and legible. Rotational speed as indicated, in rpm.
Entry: 3300 rpm
